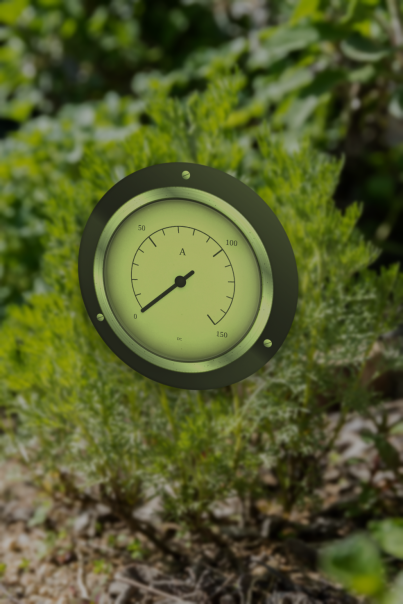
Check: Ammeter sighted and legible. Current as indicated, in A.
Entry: 0 A
